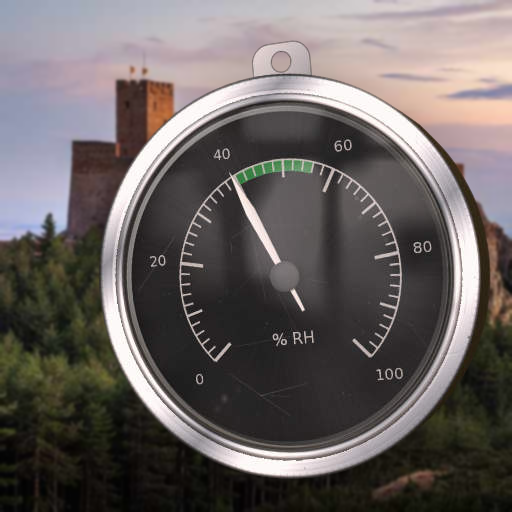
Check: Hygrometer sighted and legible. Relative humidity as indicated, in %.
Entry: 40 %
